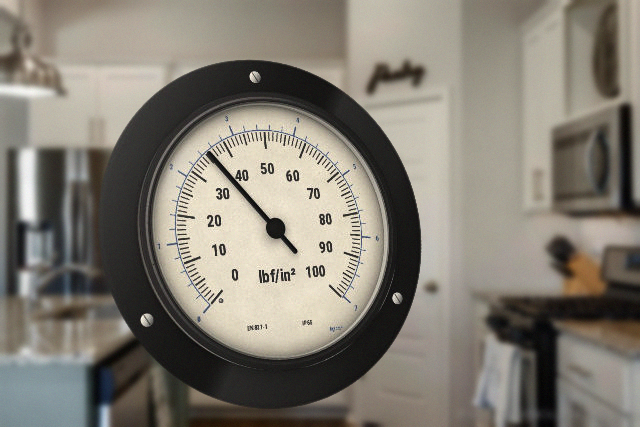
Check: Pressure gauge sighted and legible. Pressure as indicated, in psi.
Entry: 35 psi
